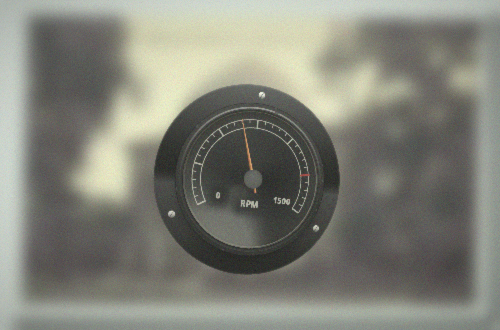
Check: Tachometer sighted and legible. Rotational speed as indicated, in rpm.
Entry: 650 rpm
